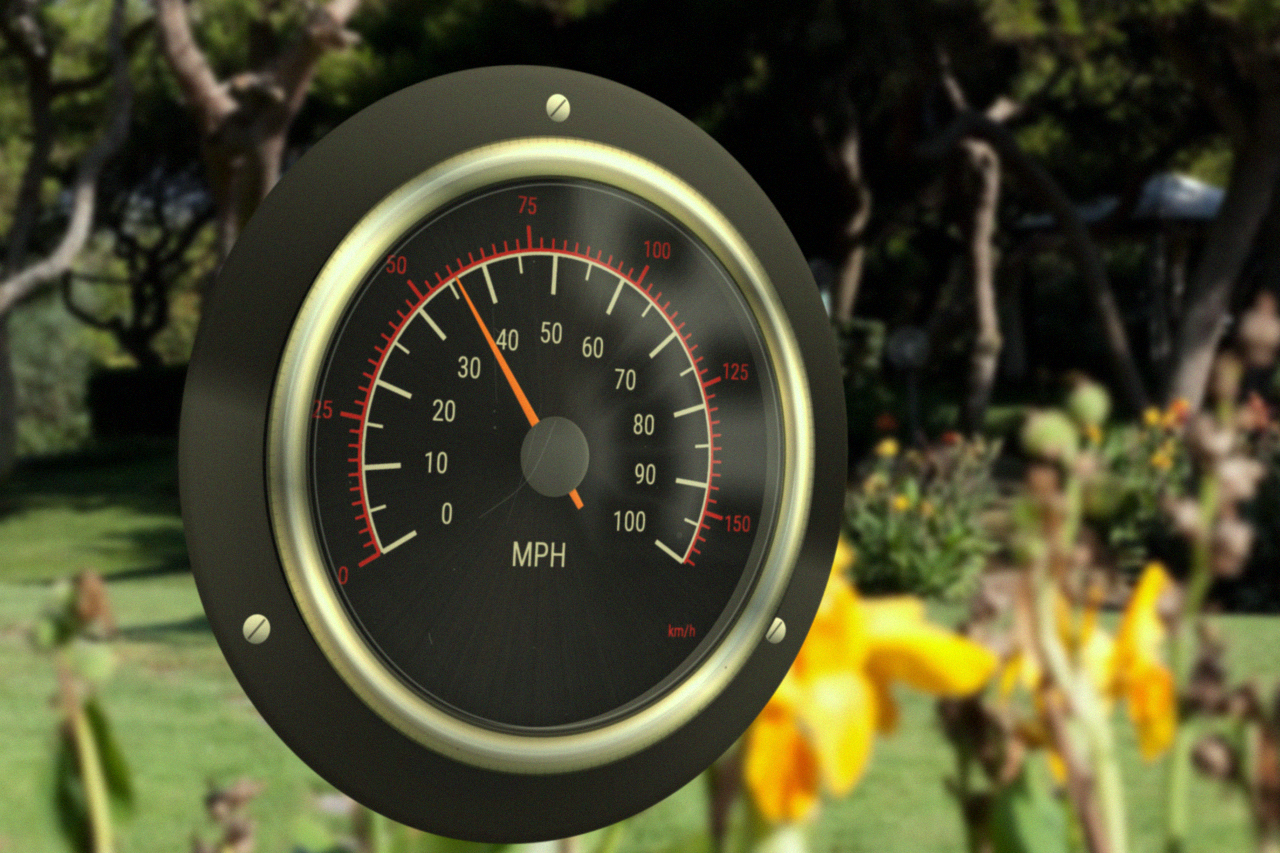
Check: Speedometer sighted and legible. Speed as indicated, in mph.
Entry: 35 mph
